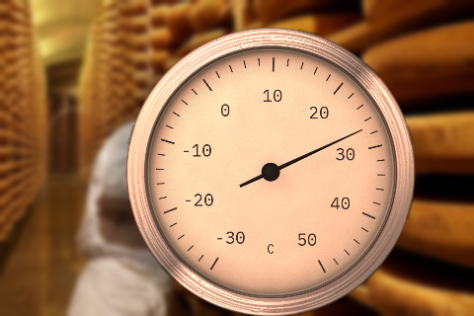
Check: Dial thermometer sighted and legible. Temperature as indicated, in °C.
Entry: 27 °C
